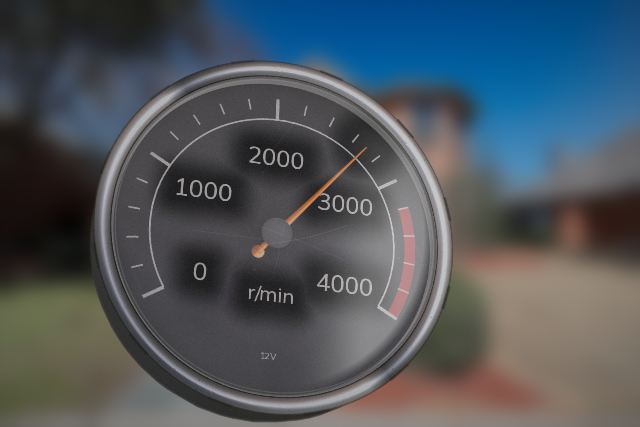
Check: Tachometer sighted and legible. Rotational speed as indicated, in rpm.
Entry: 2700 rpm
